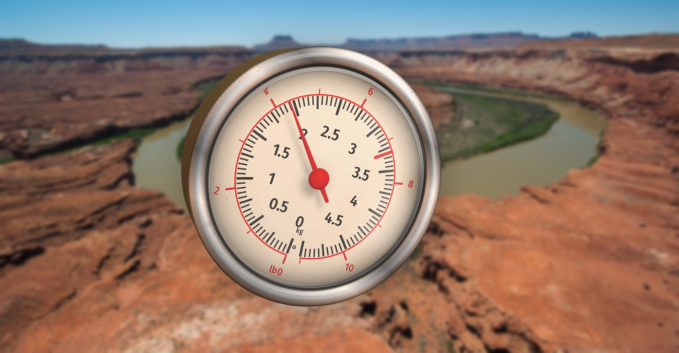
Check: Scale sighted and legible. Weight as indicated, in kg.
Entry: 1.95 kg
